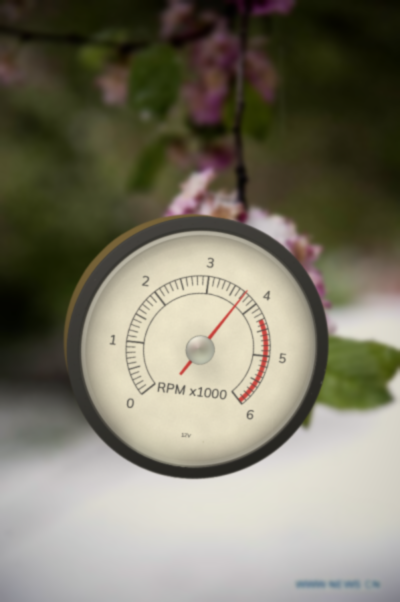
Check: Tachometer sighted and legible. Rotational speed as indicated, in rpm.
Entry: 3700 rpm
